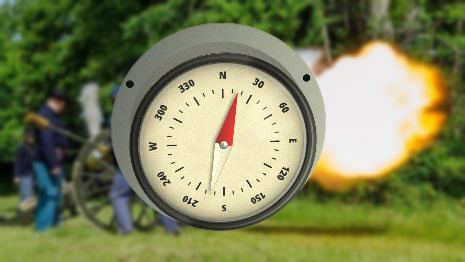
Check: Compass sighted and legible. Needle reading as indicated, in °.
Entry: 15 °
